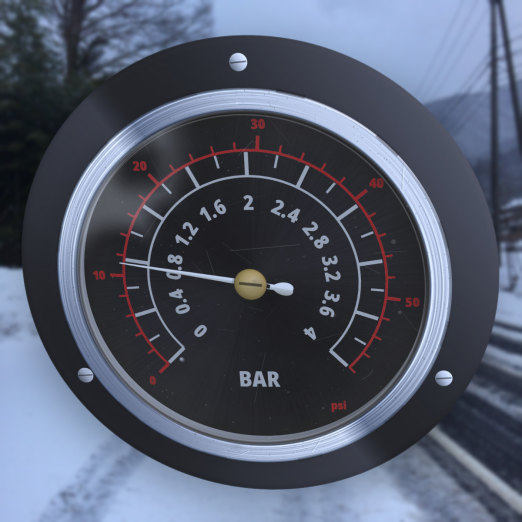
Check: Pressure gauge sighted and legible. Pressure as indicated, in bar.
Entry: 0.8 bar
